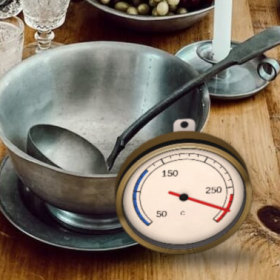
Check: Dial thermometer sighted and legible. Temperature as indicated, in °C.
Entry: 280 °C
